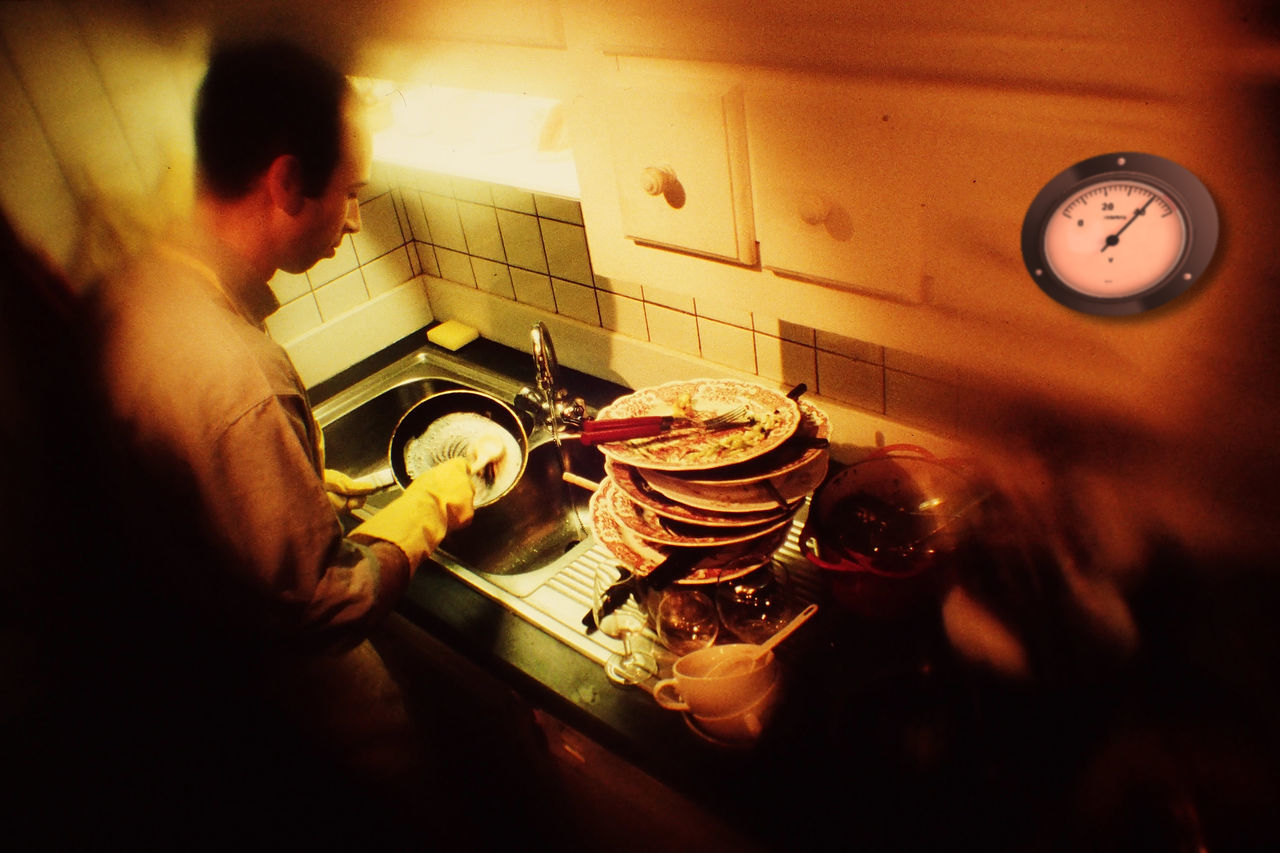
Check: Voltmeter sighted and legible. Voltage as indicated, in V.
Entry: 40 V
